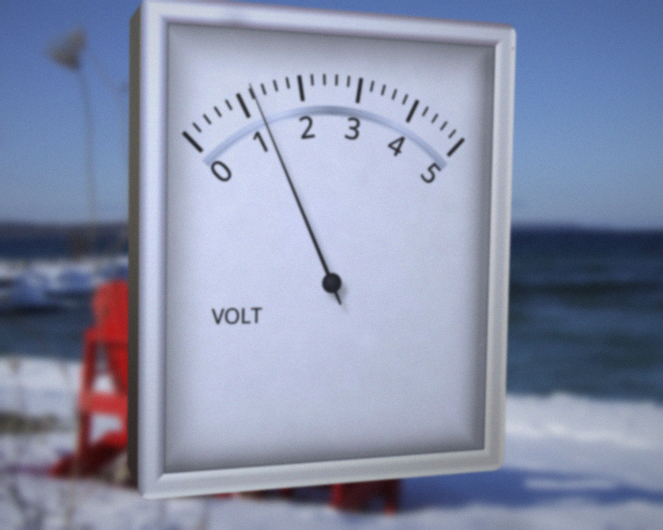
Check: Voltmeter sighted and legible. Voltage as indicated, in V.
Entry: 1.2 V
